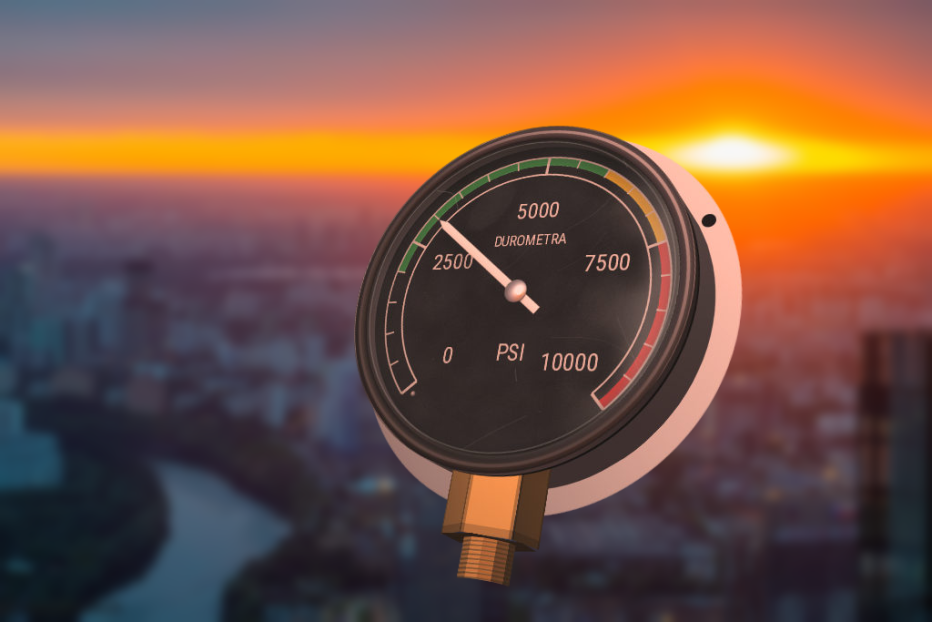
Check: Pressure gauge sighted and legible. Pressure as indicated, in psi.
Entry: 3000 psi
